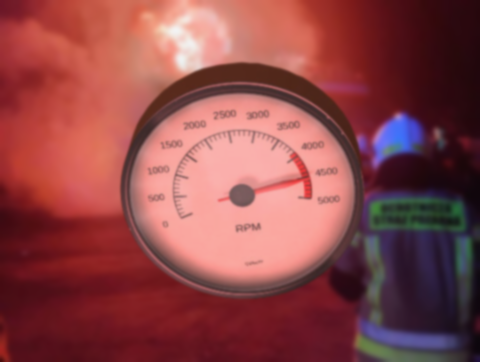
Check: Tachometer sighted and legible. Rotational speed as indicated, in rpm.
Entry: 4500 rpm
